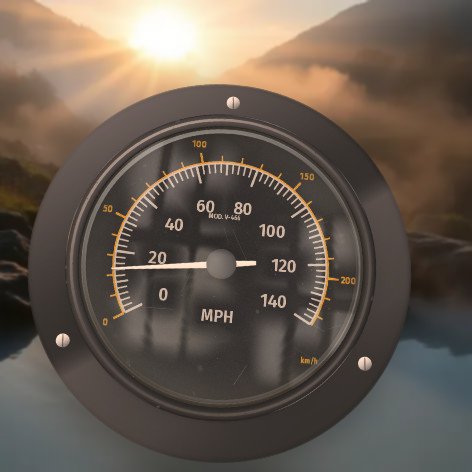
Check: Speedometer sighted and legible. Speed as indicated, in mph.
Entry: 14 mph
